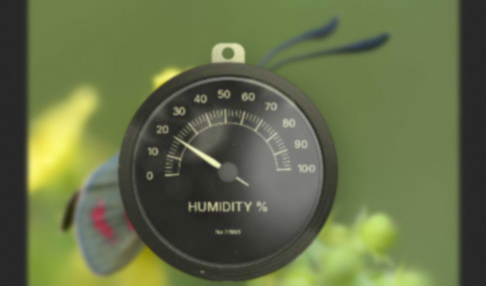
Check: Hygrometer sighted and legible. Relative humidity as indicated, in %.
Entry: 20 %
